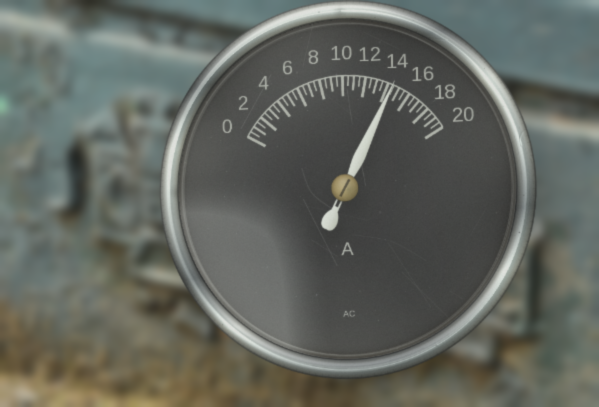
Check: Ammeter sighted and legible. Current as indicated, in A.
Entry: 14.5 A
